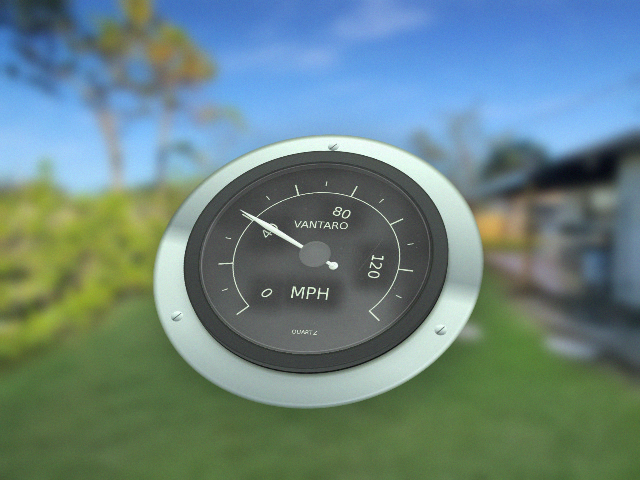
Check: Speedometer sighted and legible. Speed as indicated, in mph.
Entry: 40 mph
